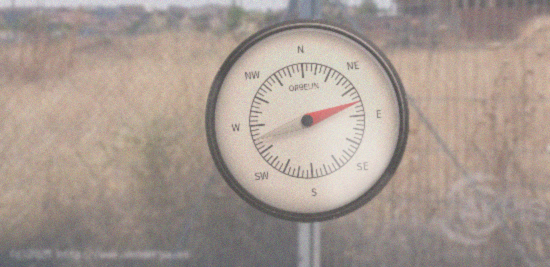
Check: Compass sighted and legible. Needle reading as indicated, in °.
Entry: 75 °
